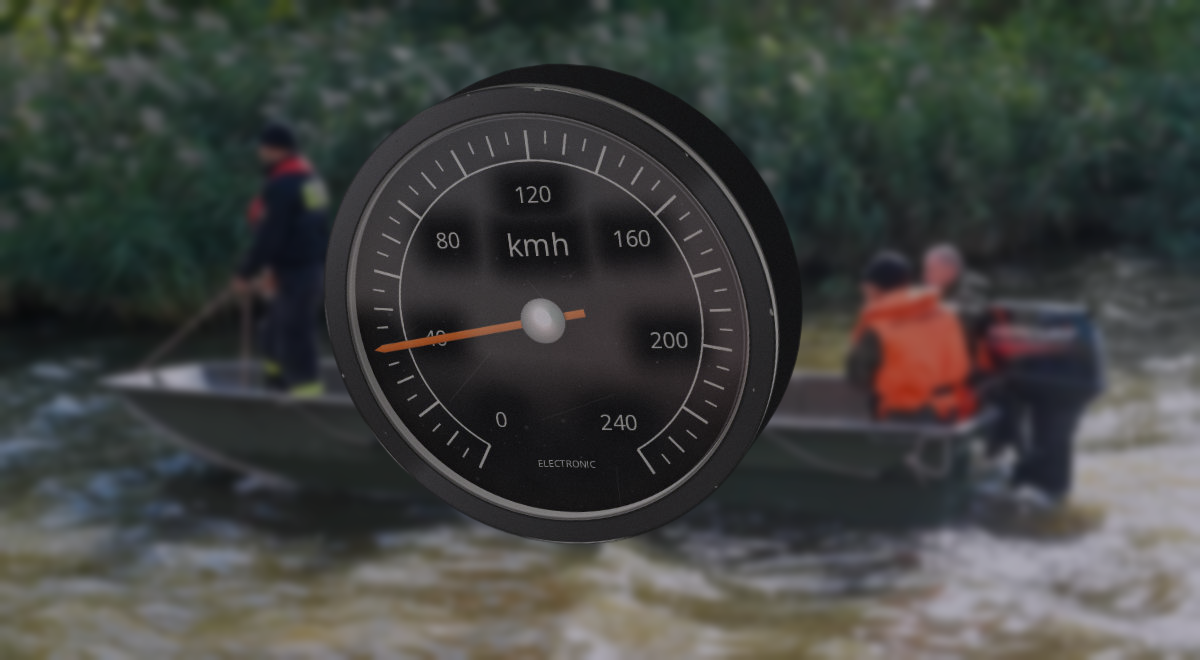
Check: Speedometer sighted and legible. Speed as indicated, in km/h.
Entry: 40 km/h
